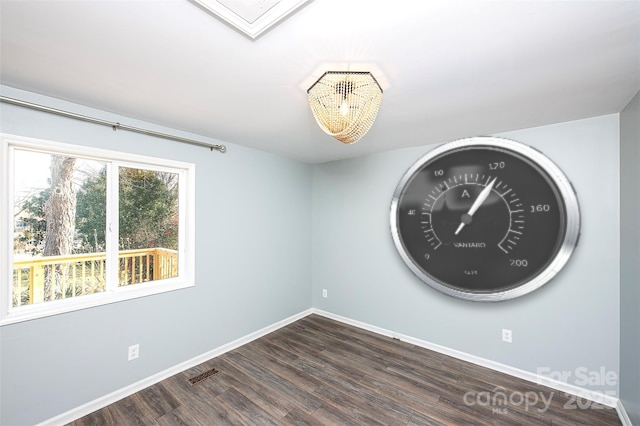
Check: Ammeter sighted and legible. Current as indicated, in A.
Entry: 125 A
